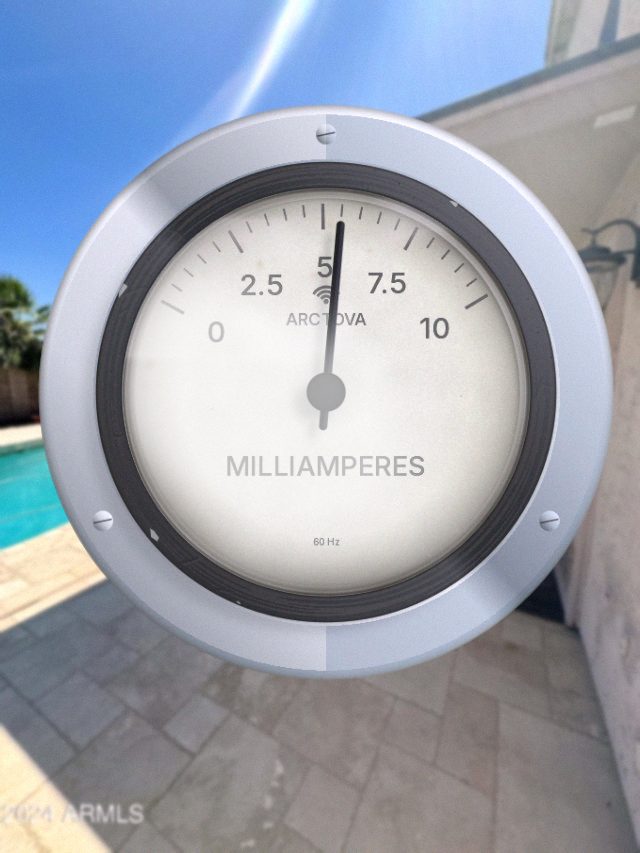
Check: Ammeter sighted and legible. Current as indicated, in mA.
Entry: 5.5 mA
